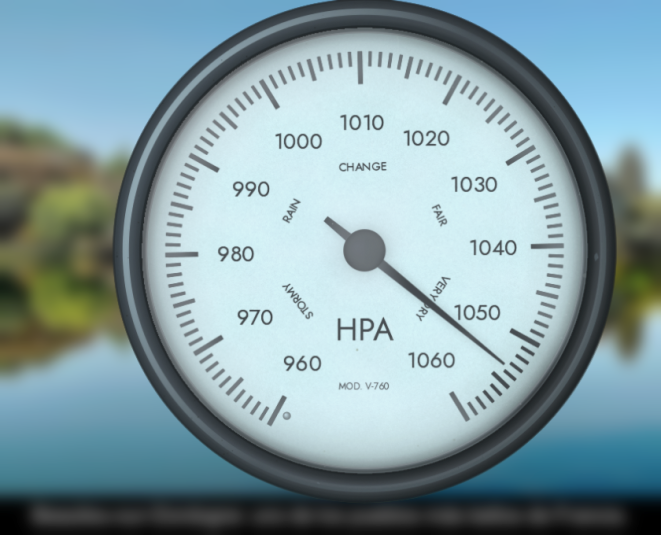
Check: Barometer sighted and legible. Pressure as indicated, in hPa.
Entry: 1053.5 hPa
